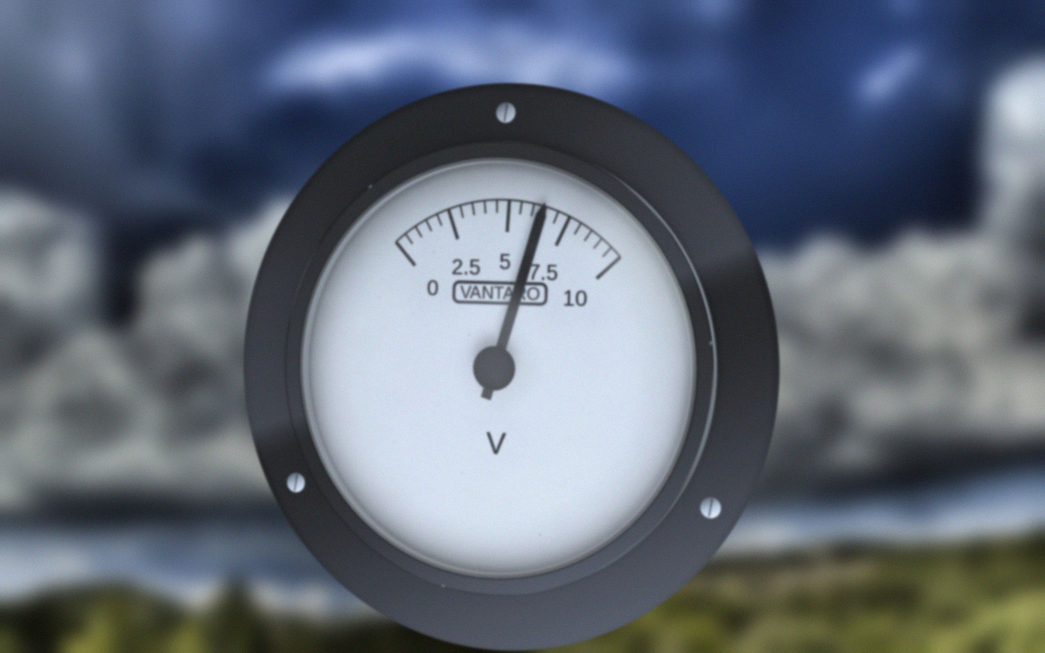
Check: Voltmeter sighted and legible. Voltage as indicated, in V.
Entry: 6.5 V
